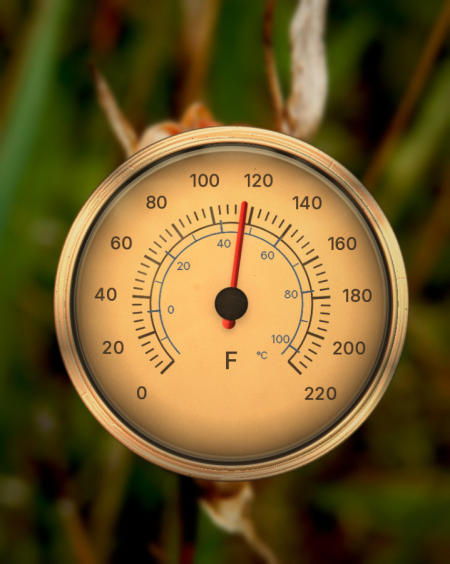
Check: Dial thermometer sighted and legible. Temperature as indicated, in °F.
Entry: 116 °F
